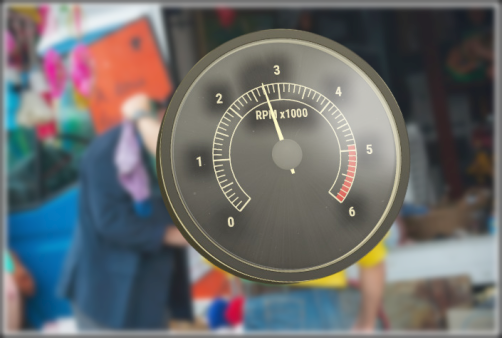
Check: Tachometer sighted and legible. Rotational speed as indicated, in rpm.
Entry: 2700 rpm
